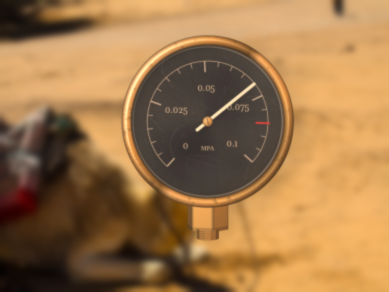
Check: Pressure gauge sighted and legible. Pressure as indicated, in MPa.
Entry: 0.07 MPa
